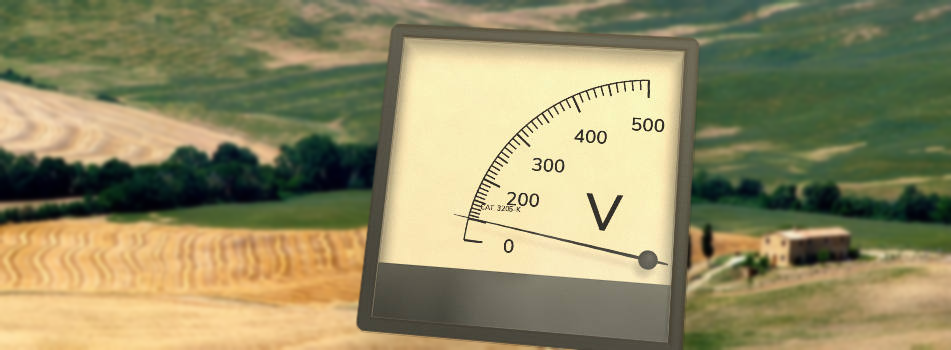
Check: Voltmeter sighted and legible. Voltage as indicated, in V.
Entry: 100 V
